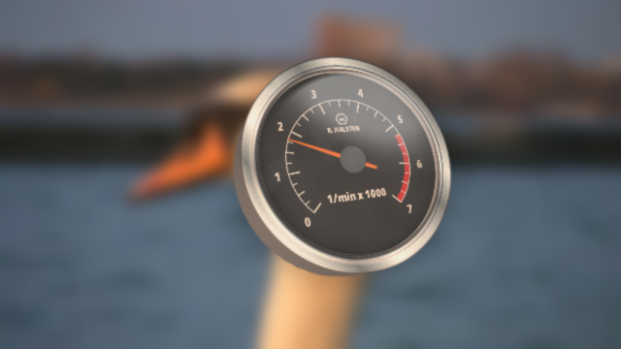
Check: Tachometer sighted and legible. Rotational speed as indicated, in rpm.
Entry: 1750 rpm
